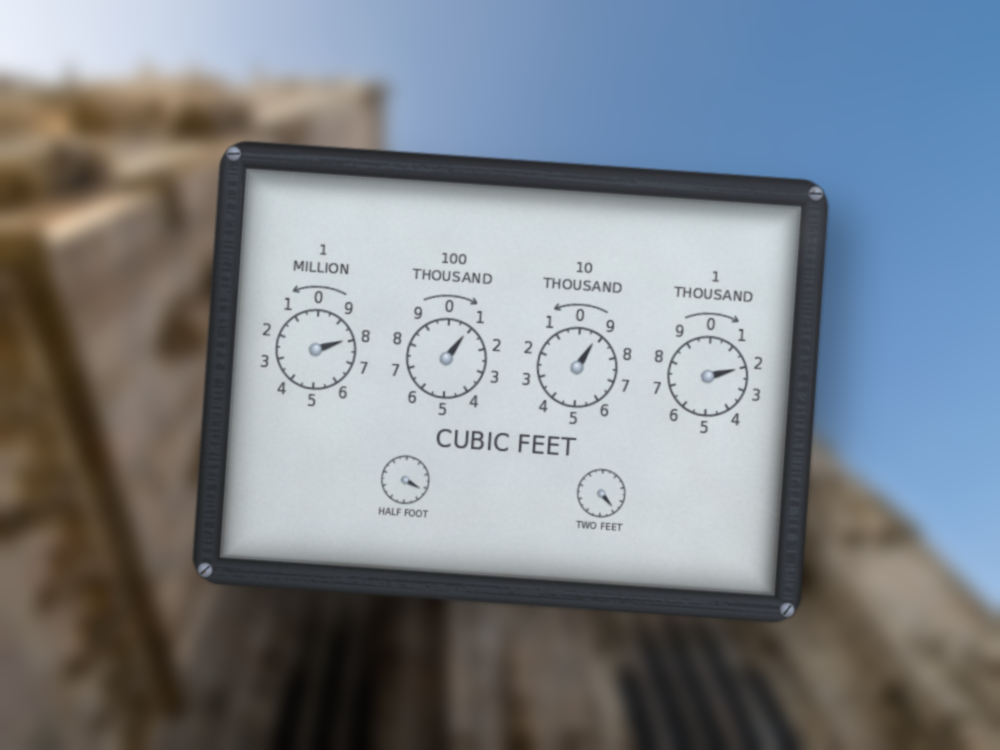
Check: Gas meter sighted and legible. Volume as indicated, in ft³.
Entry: 809200 ft³
